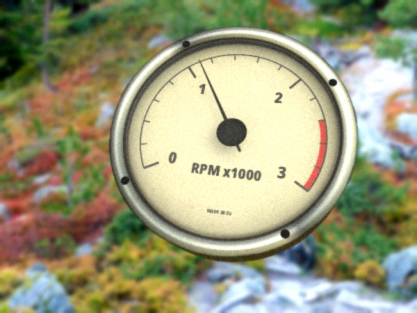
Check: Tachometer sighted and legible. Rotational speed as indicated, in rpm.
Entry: 1100 rpm
